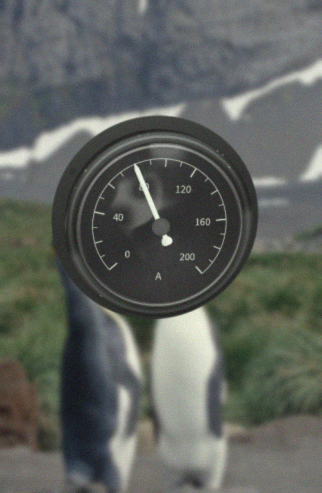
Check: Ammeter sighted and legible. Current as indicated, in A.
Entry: 80 A
